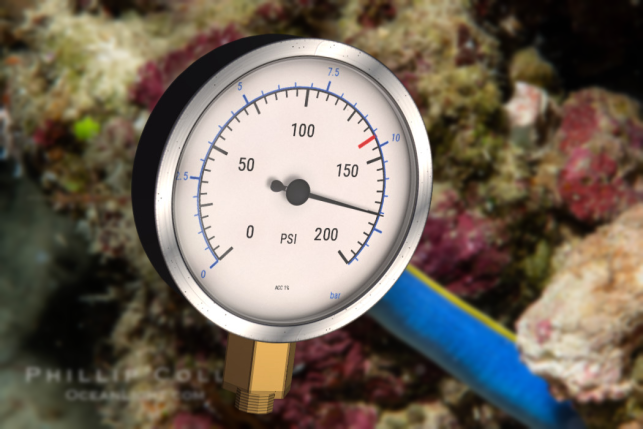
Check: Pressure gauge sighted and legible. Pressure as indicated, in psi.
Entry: 175 psi
